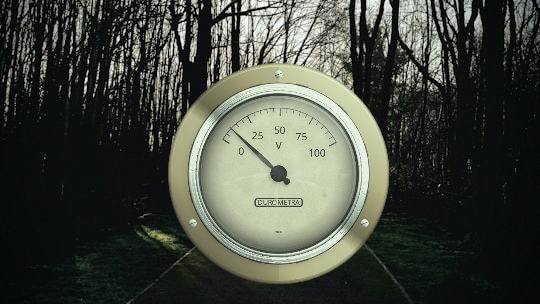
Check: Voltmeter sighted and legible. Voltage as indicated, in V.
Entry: 10 V
